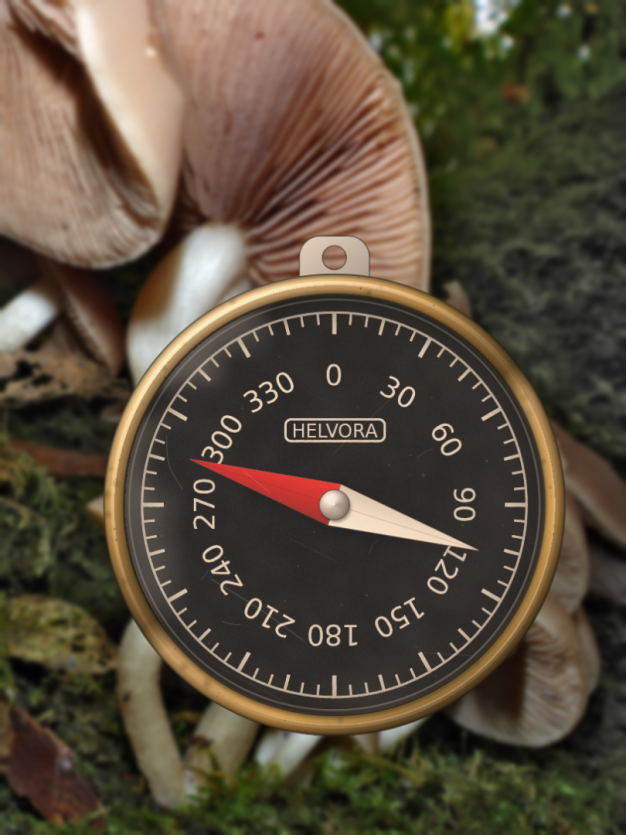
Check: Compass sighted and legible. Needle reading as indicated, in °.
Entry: 287.5 °
